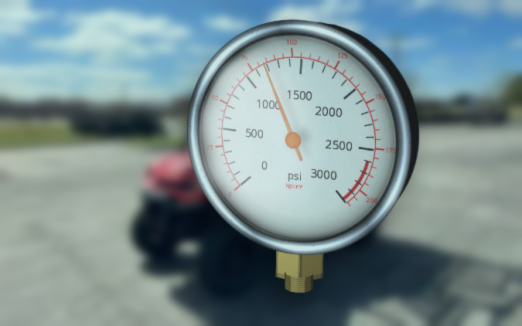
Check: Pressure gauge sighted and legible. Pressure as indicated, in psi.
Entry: 1200 psi
